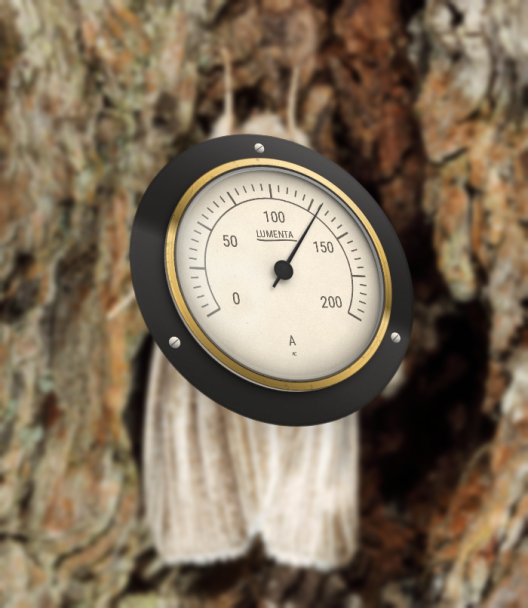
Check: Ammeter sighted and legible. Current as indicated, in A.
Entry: 130 A
